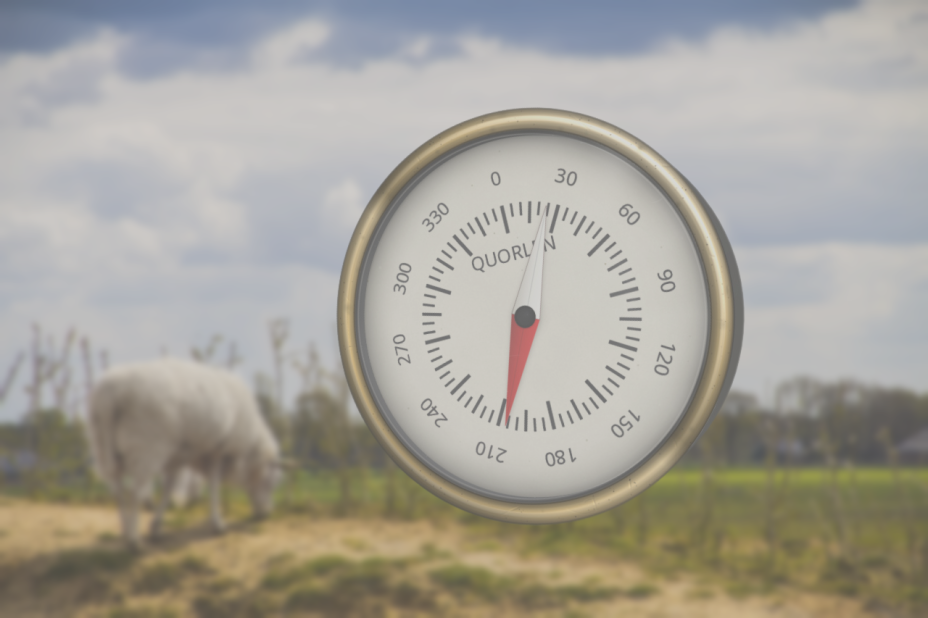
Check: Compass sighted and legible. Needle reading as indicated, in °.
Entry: 205 °
